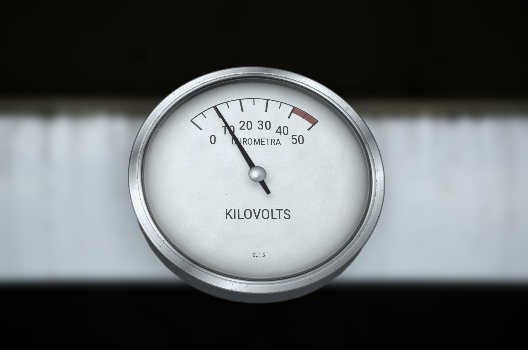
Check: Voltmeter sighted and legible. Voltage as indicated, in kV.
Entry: 10 kV
